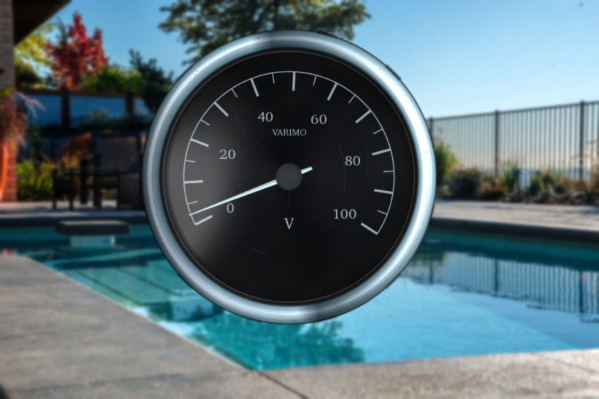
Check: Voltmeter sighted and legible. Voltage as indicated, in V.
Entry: 2.5 V
